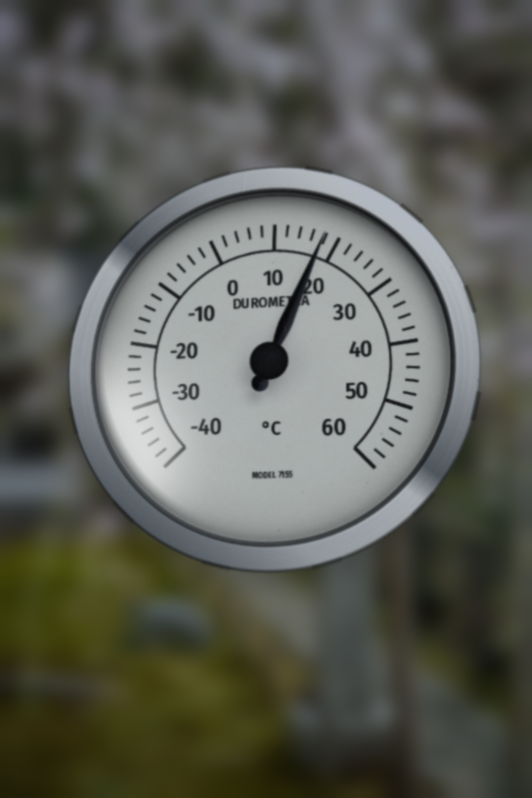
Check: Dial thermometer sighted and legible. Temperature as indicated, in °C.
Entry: 18 °C
